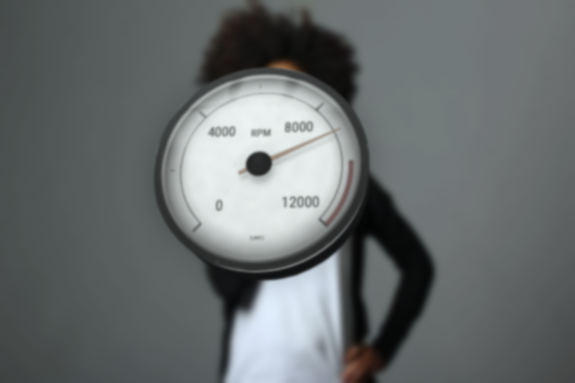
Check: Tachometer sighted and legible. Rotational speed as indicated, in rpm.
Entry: 9000 rpm
